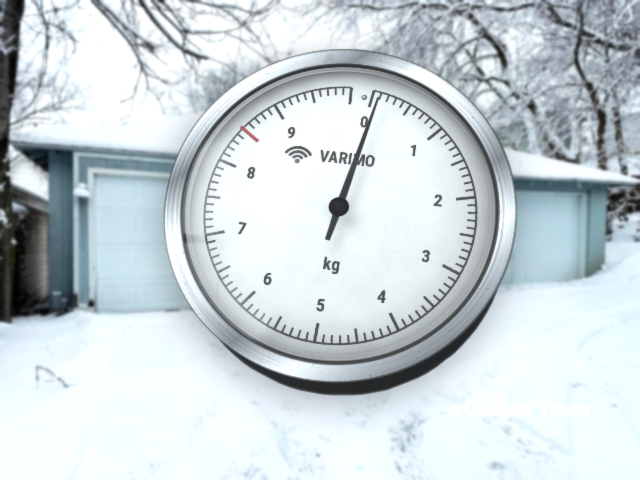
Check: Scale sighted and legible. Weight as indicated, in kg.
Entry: 0.1 kg
